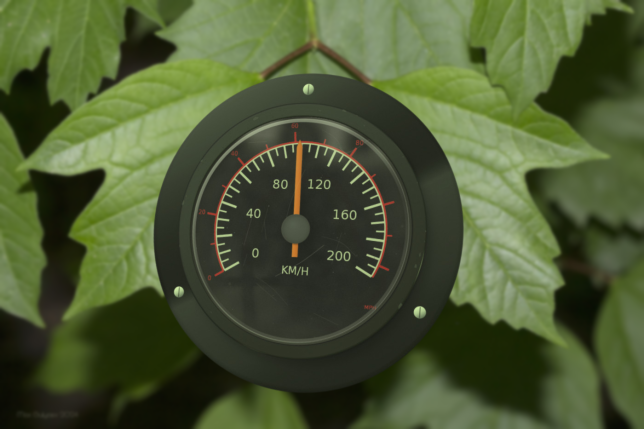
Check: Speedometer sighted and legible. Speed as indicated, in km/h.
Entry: 100 km/h
